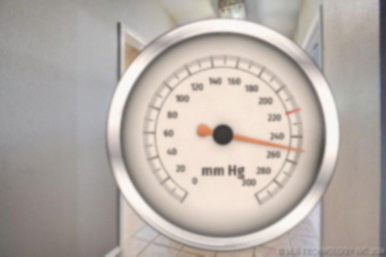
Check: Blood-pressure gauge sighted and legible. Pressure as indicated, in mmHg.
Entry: 250 mmHg
